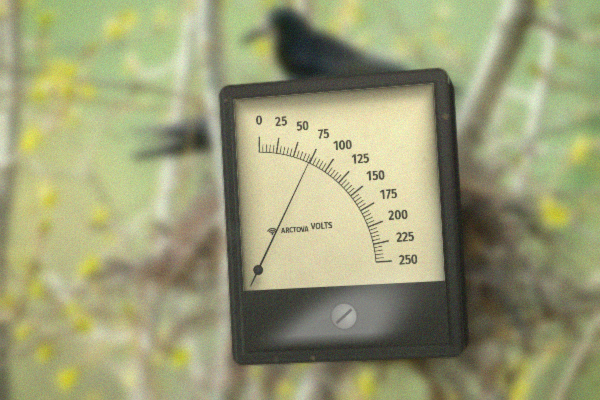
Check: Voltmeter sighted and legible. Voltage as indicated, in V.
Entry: 75 V
